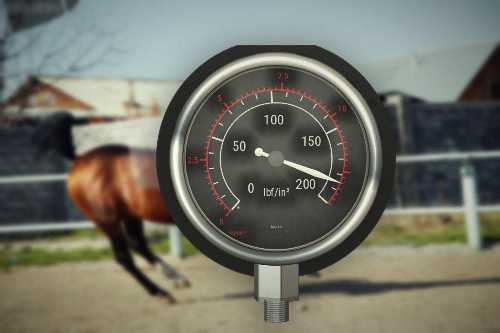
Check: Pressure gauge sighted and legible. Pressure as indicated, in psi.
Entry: 185 psi
